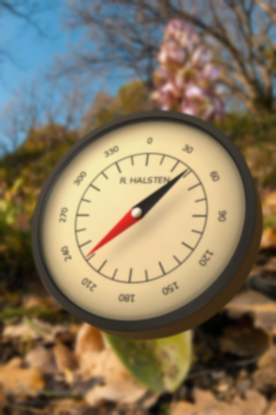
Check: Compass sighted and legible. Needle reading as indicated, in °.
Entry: 225 °
